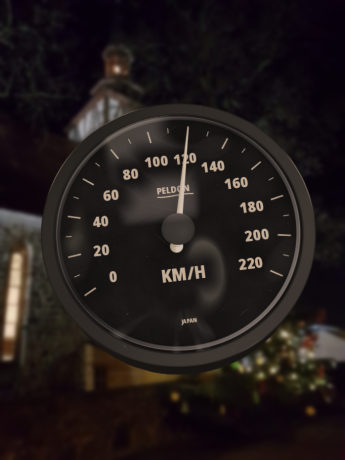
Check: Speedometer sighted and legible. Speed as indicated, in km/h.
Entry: 120 km/h
